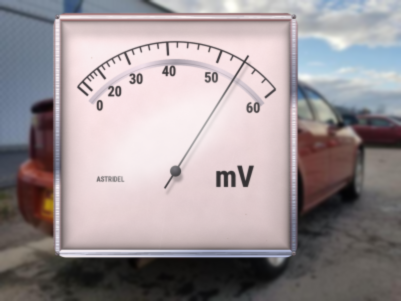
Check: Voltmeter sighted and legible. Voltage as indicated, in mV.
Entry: 54 mV
